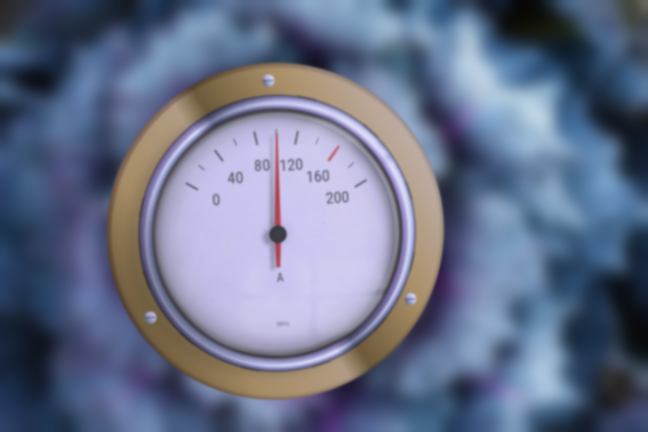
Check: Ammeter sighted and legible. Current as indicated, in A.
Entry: 100 A
